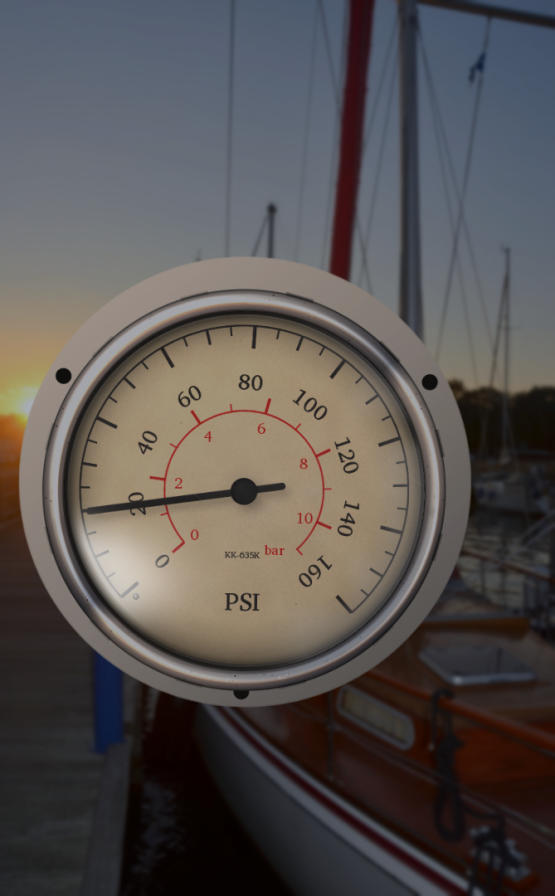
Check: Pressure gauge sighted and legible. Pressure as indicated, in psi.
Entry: 20 psi
